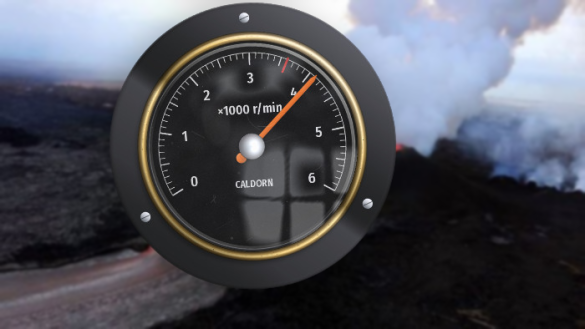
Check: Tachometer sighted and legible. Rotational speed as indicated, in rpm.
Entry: 4100 rpm
